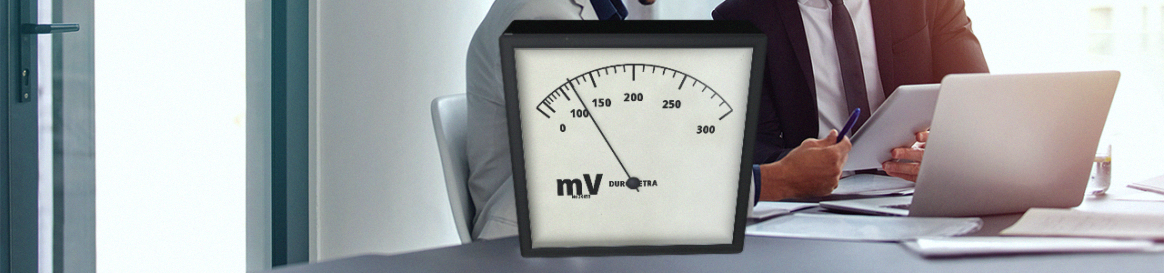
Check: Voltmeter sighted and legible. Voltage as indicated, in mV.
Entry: 120 mV
